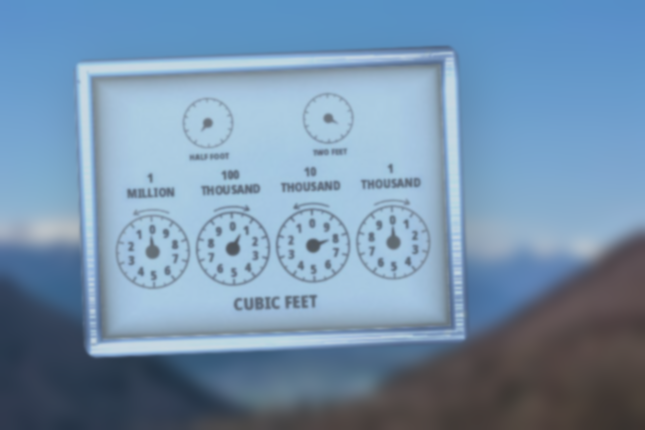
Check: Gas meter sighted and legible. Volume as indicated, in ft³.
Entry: 8000 ft³
